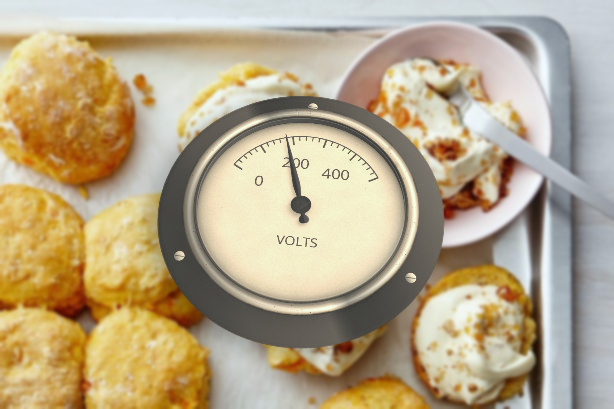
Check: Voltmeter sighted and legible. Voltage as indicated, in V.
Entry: 180 V
